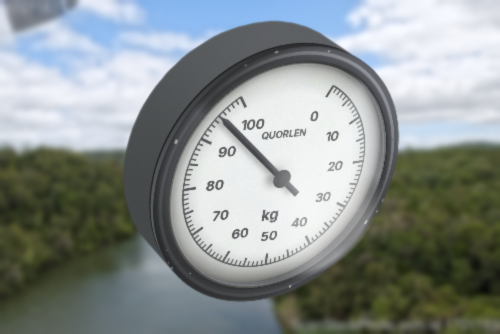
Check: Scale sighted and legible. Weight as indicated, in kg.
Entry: 95 kg
